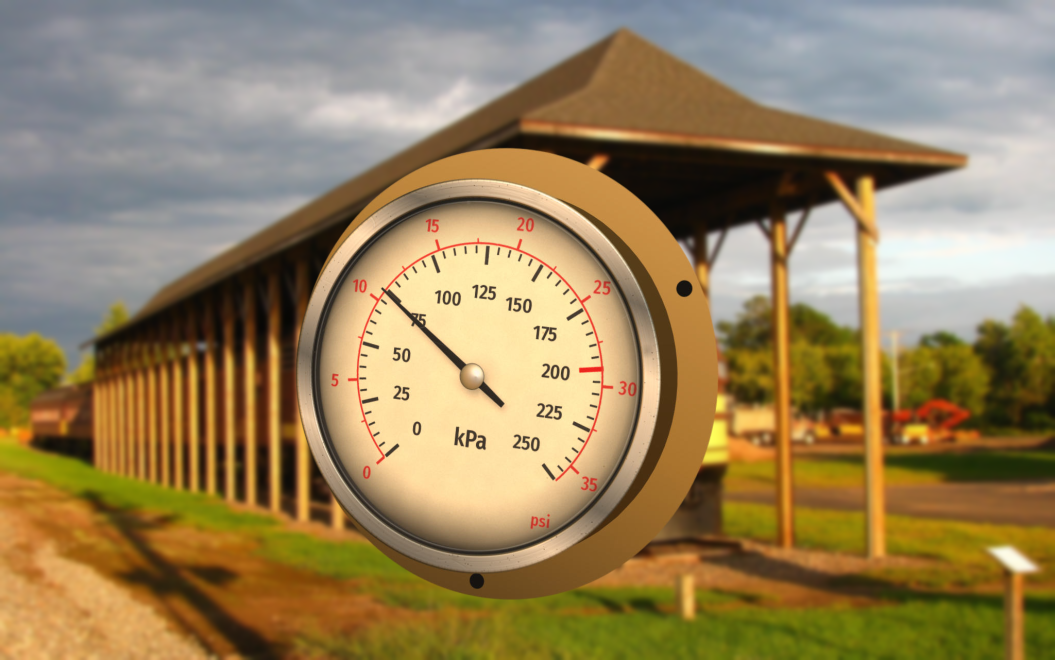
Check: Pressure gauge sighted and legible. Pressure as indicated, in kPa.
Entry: 75 kPa
